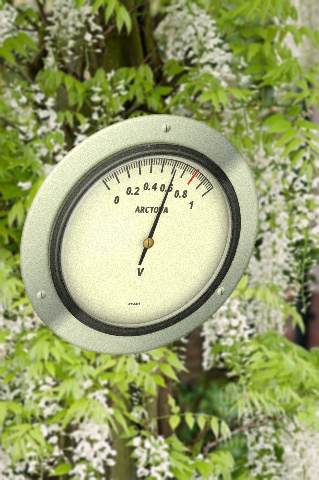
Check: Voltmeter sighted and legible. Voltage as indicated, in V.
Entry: 0.6 V
